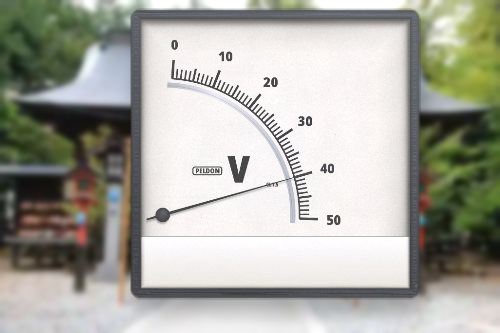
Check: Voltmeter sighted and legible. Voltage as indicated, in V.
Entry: 40 V
